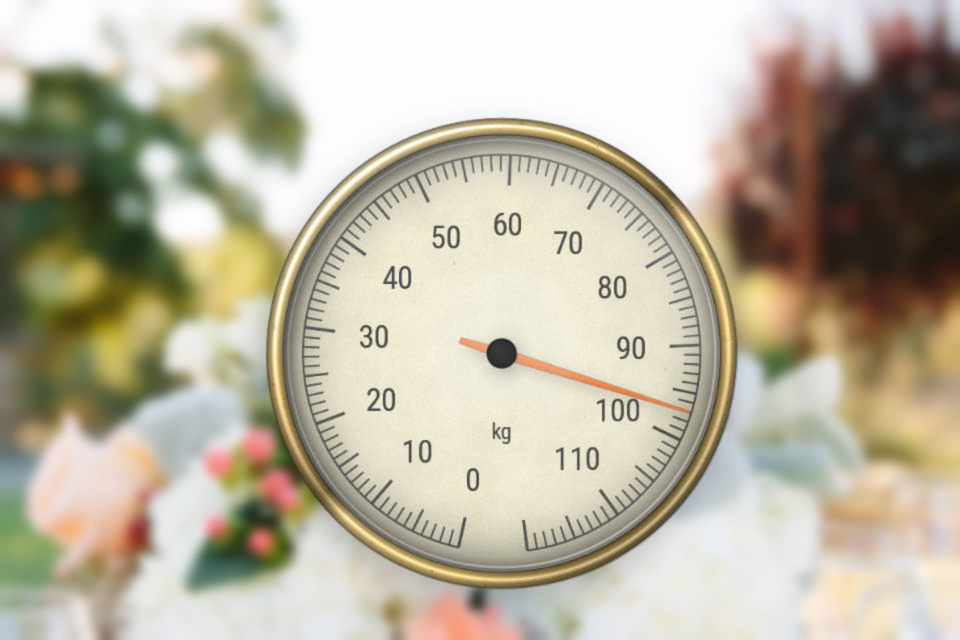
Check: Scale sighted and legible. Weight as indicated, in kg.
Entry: 97 kg
